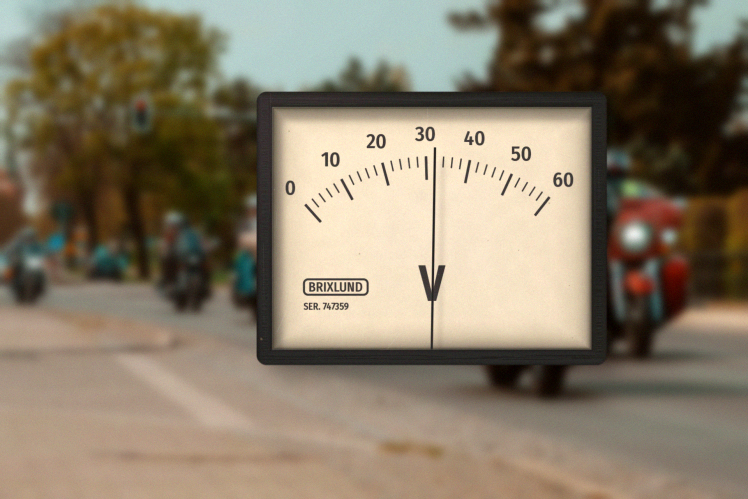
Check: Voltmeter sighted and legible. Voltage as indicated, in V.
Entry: 32 V
